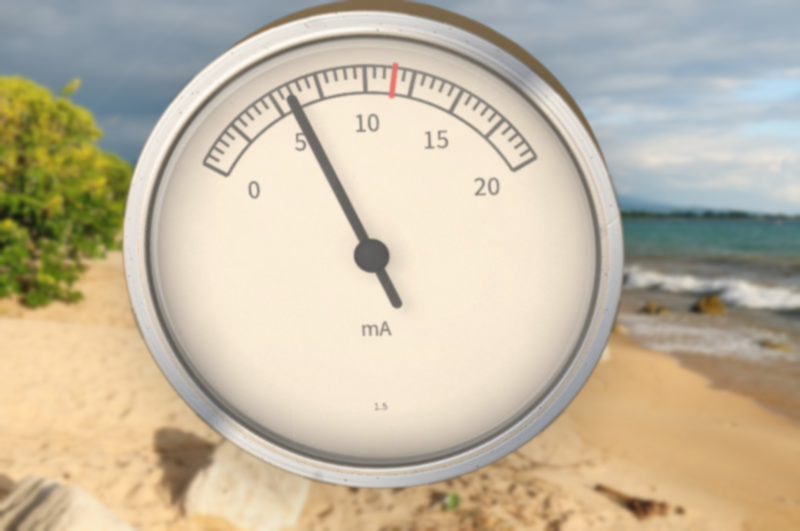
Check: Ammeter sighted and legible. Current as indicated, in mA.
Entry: 6 mA
